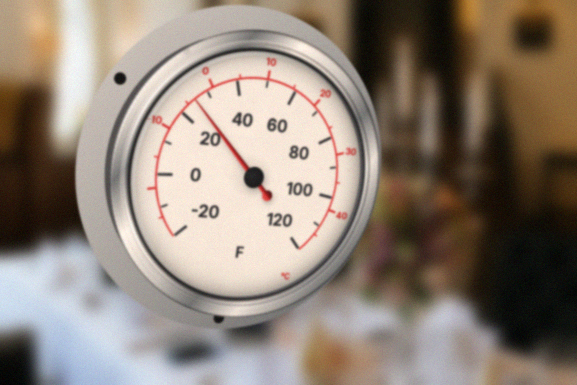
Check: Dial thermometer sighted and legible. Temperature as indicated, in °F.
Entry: 25 °F
